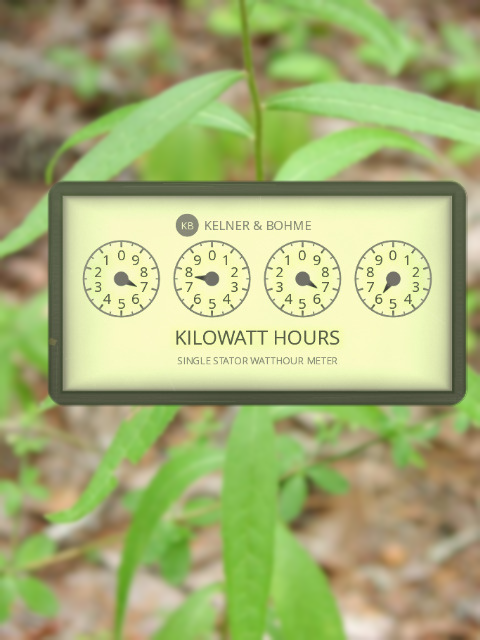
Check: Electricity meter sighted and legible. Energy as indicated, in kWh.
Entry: 6766 kWh
